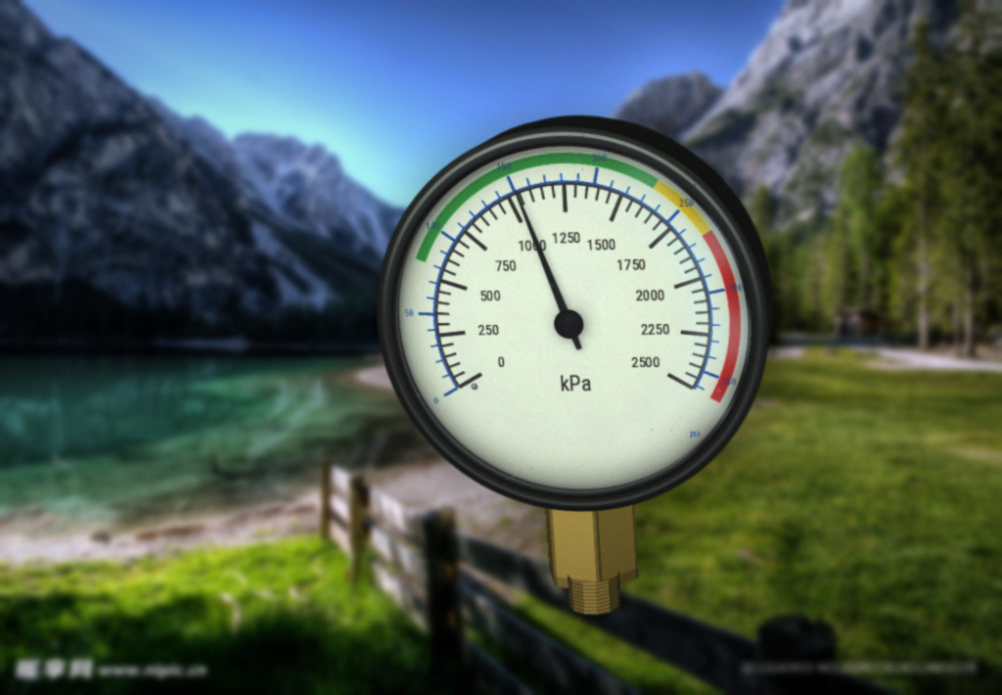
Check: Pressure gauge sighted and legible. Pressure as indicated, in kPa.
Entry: 1050 kPa
